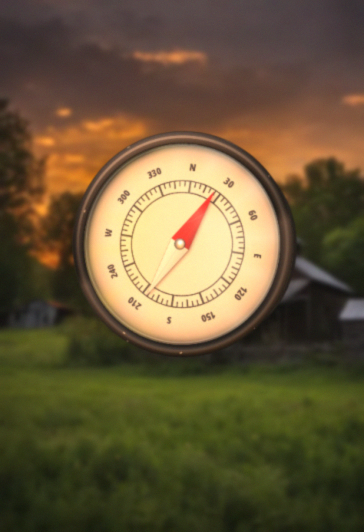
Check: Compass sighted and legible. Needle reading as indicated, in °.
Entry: 25 °
